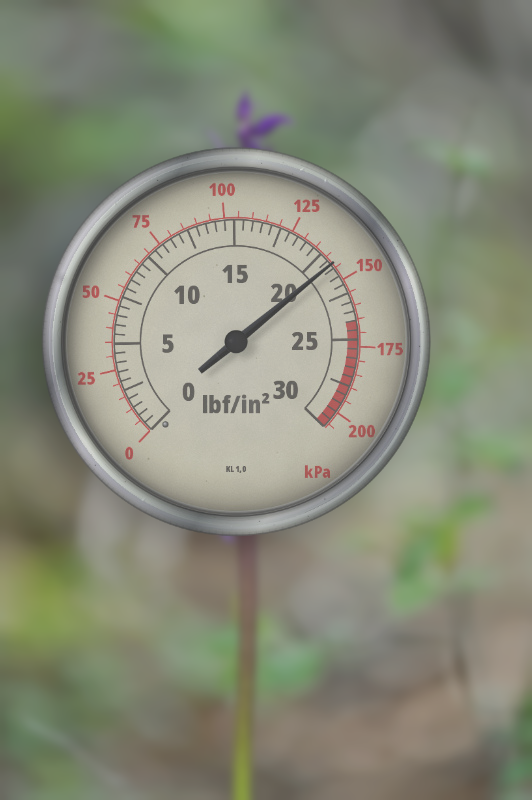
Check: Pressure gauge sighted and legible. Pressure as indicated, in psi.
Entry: 20.75 psi
